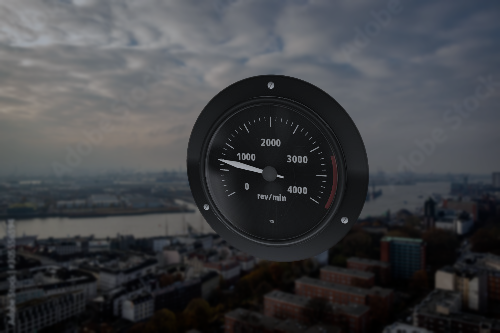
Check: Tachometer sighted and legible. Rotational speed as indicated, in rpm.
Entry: 700 rpm
